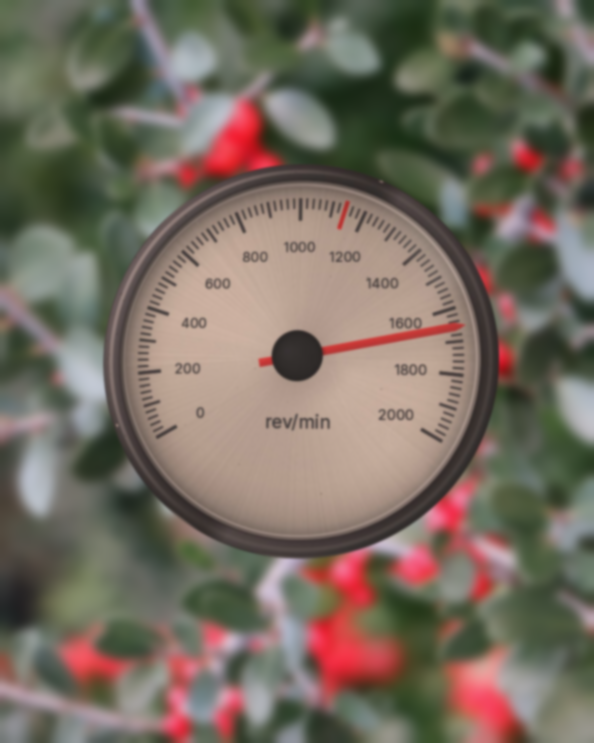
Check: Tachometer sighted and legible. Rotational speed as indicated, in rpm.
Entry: 1660 rpm
